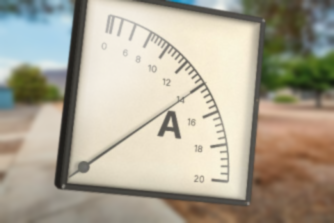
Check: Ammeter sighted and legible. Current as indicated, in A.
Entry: 14 A
